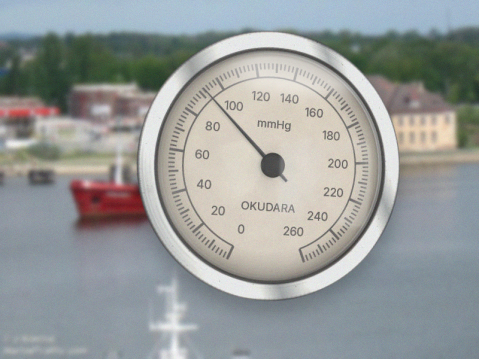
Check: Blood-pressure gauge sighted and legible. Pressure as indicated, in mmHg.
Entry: 92 mmHg
